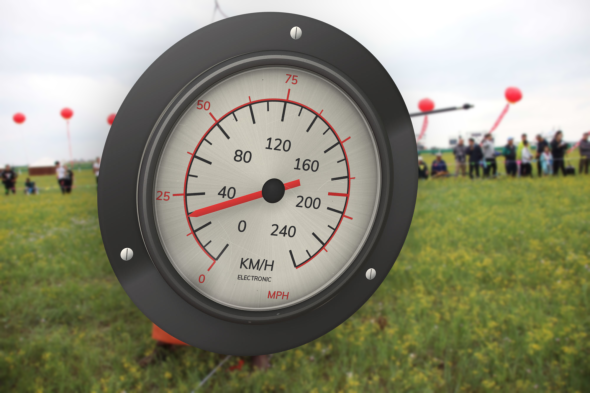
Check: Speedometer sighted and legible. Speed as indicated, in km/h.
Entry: 30 km/h
